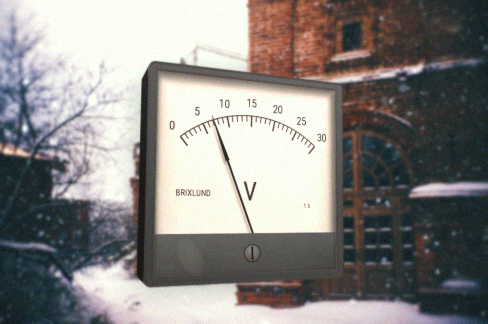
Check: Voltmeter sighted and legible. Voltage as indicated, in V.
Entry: 7 V
